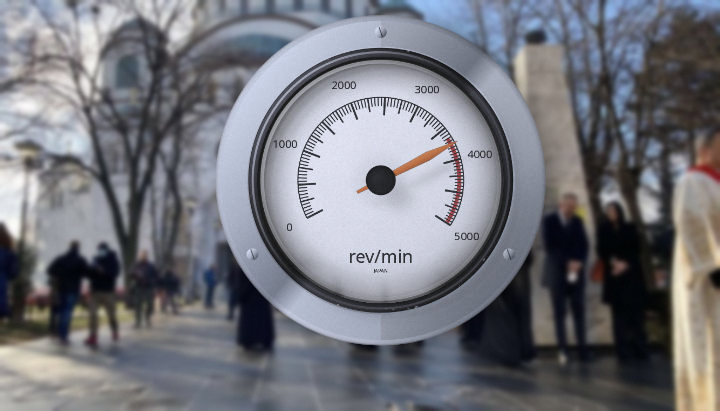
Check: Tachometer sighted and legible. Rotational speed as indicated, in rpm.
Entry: 3750 rpm
